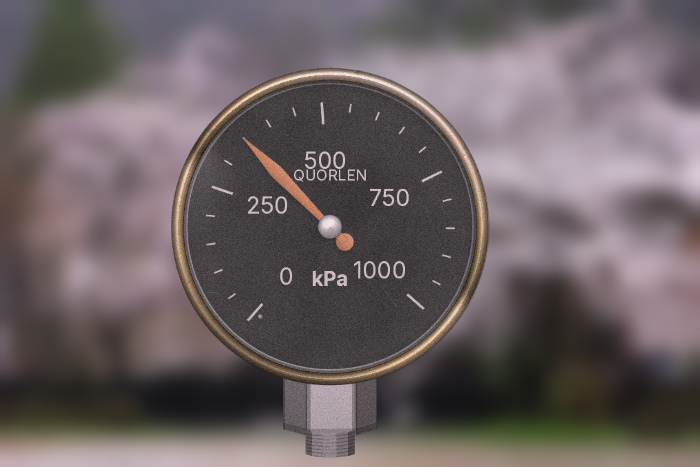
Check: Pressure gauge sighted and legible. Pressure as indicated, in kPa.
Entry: 350 kPa
